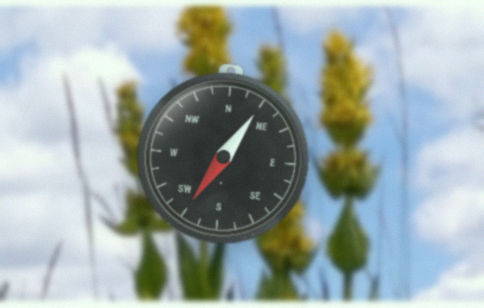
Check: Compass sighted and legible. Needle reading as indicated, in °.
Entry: 210 °
